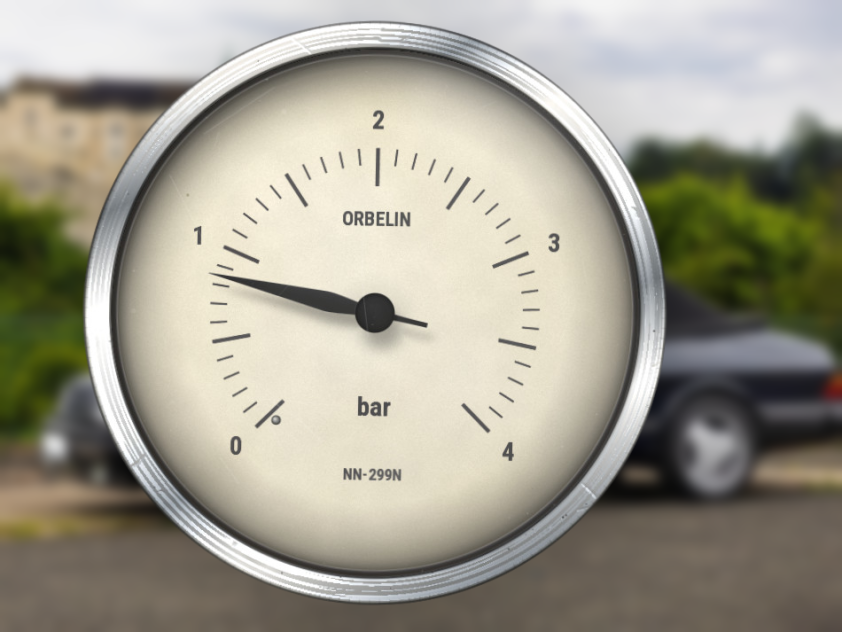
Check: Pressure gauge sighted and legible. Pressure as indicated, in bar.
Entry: 0.85 bar
